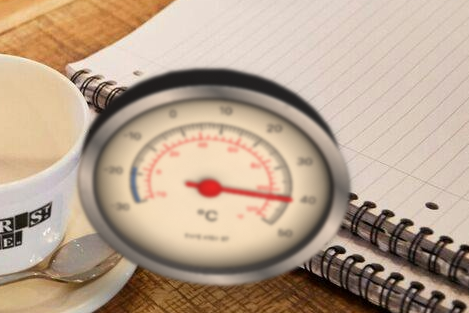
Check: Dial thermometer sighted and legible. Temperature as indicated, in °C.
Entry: 40 °C
